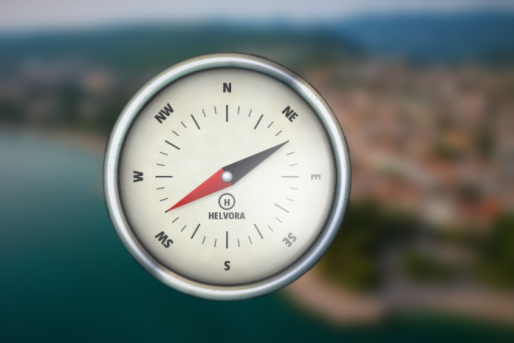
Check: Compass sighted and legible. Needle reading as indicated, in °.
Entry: 240 °
